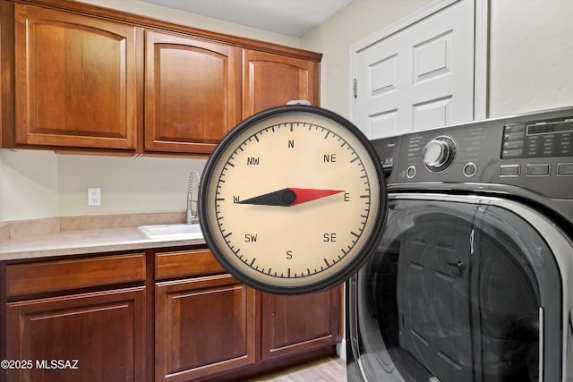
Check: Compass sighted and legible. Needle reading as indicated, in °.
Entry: 85 °
